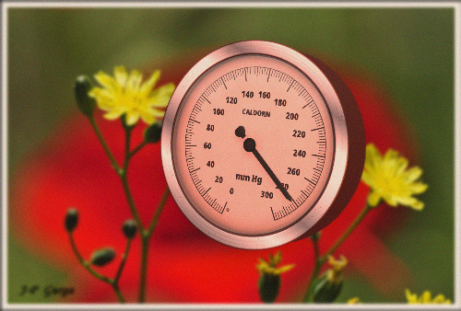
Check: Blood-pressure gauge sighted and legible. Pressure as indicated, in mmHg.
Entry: 280 mmHg
